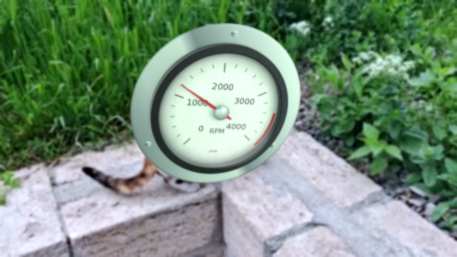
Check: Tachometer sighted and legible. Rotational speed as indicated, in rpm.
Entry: 1200 rpm
